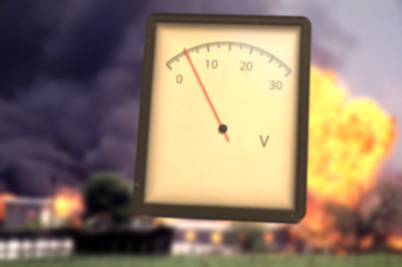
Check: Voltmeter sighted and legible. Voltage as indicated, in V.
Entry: 5 V
